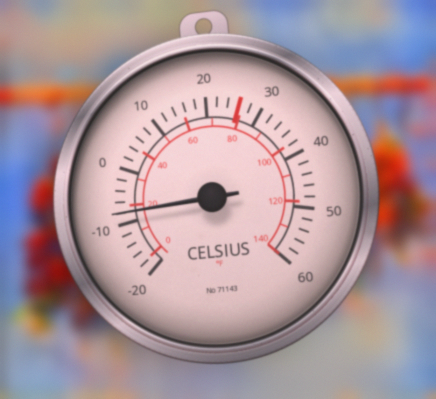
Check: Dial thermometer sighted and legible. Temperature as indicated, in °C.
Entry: -8 °C
